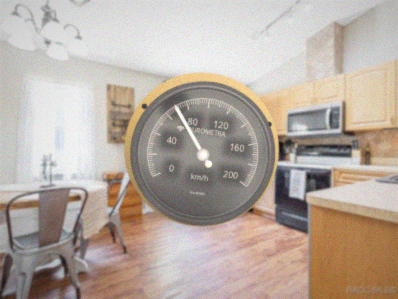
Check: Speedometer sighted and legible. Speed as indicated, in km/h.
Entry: 70 km/h
